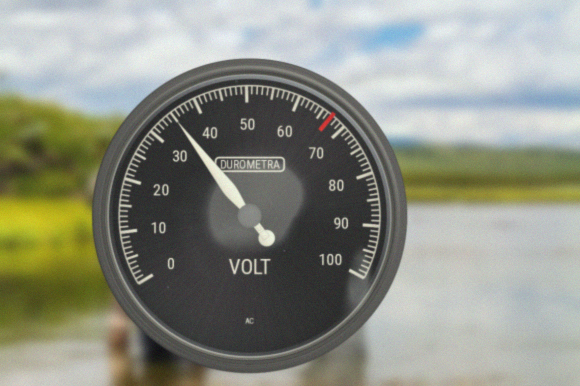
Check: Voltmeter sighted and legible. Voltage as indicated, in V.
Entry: 35 V
